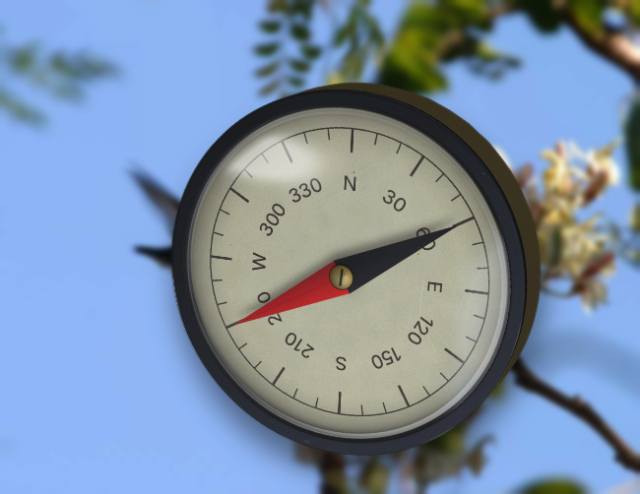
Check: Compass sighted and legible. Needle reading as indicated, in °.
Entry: 240 °
